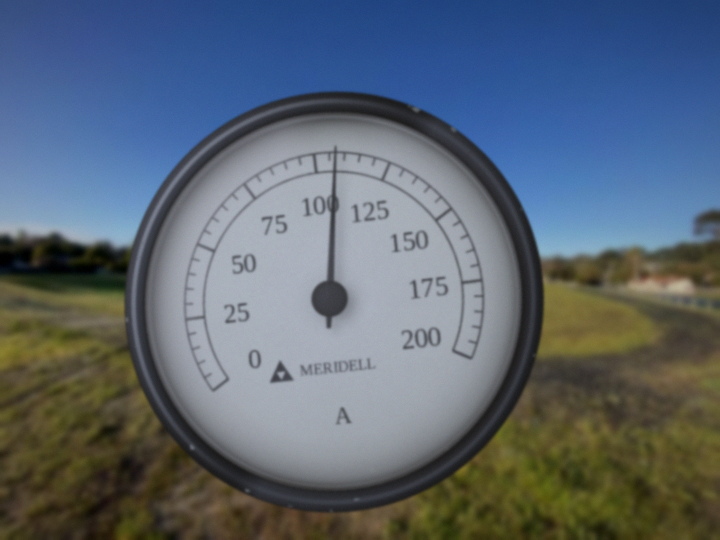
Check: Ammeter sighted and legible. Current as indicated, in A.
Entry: 107.5 A
